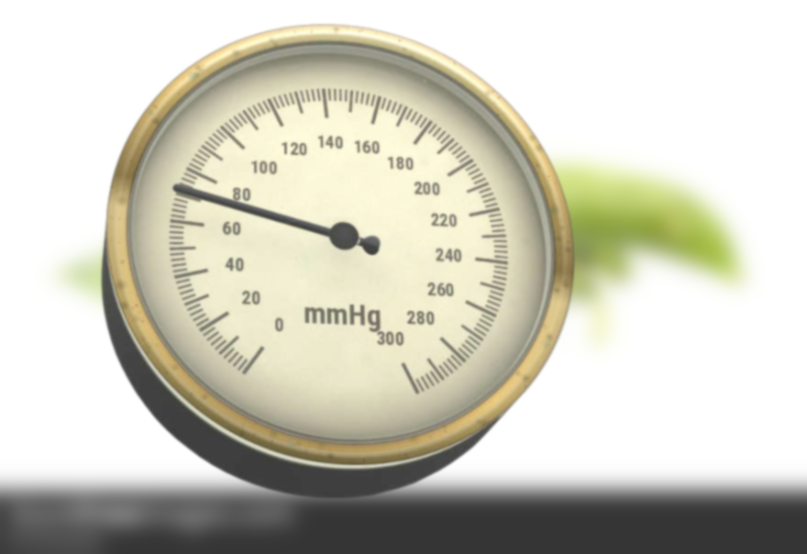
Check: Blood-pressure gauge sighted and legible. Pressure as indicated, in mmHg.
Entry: 70 mmHg
